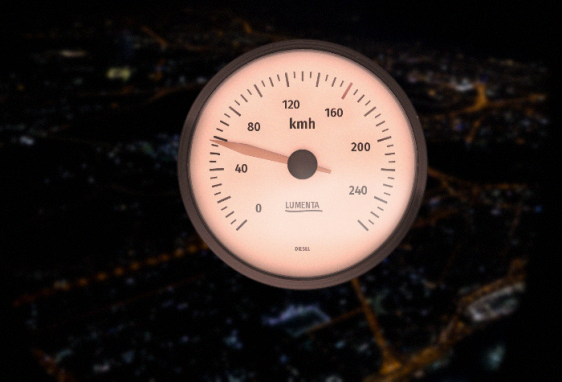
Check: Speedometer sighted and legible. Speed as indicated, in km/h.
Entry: 57.5 km/h
